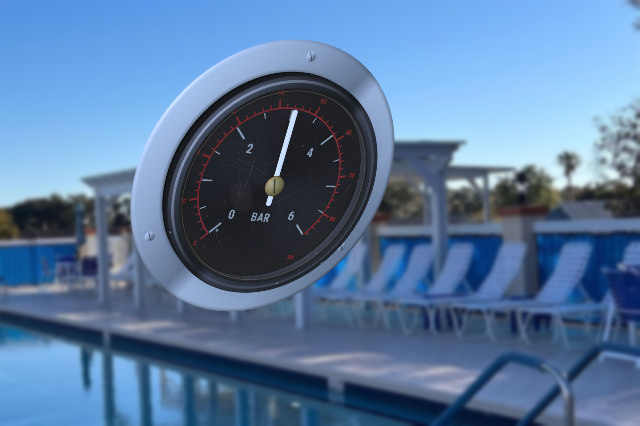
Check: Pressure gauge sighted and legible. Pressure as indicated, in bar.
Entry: 3 bar
